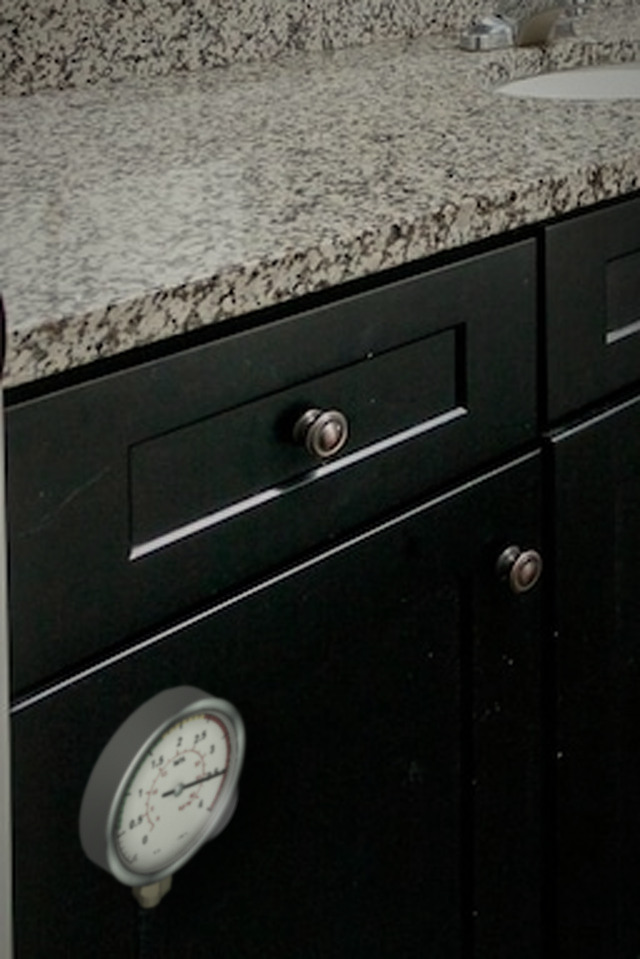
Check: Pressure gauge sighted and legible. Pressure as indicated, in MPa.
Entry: 3.5 MPa
